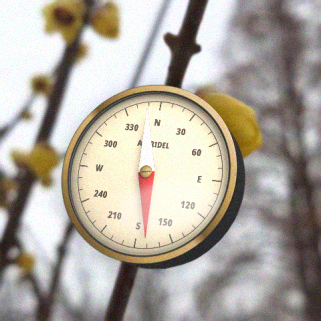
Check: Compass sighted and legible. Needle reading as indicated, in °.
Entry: 170 °
